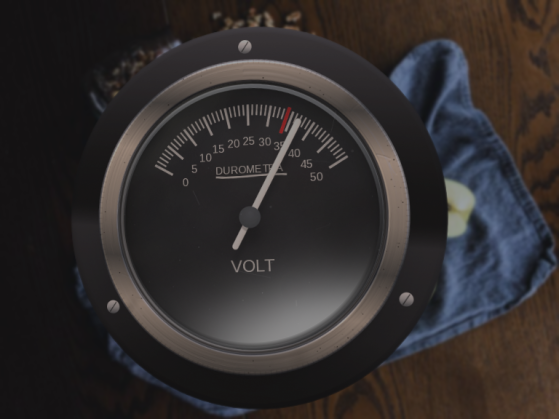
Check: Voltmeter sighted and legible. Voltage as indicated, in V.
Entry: 37 V
